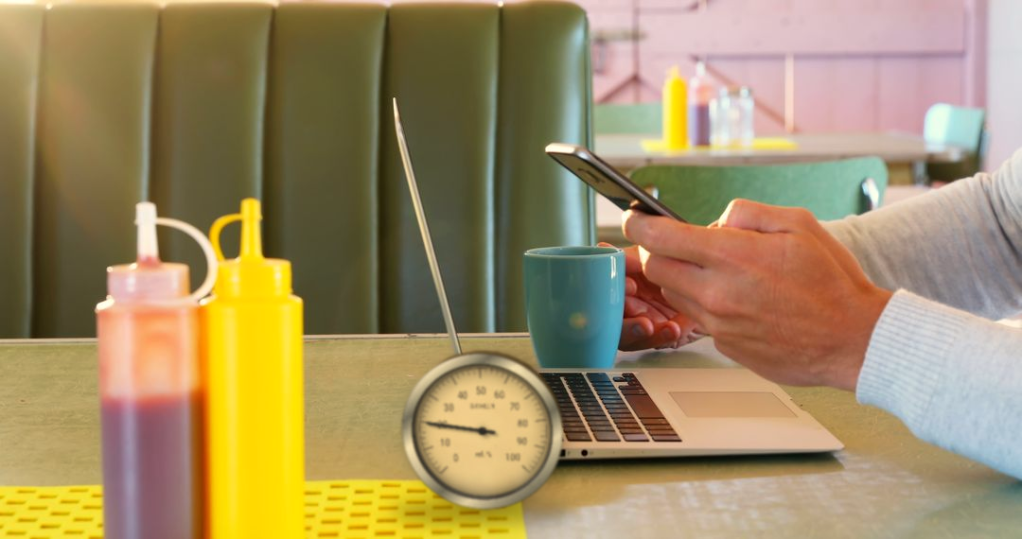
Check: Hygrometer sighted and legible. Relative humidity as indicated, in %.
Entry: 20 %
